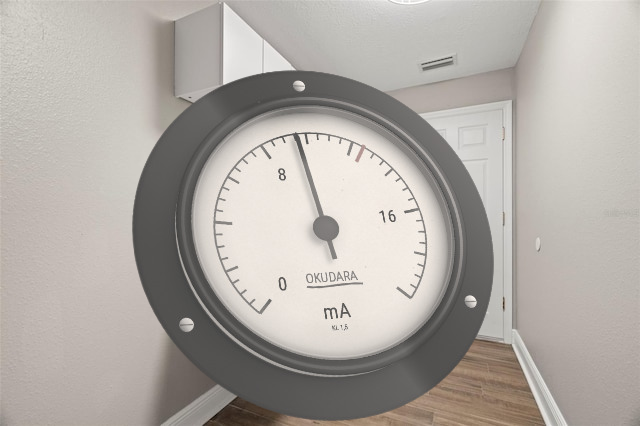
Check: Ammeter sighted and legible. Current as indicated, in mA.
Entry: 9.5 mA
